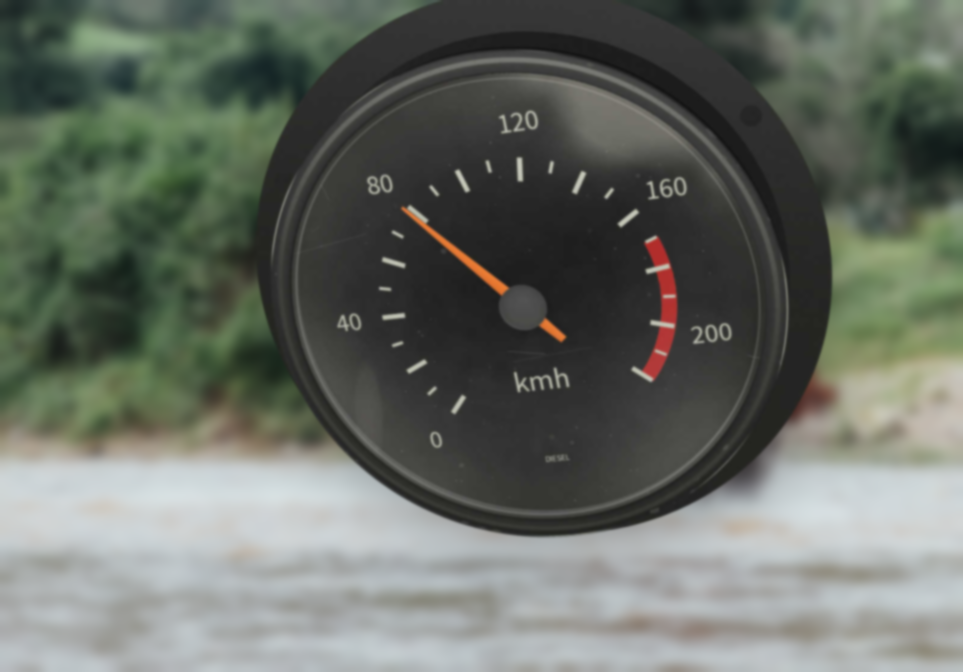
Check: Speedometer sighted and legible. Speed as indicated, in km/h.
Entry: 80 km/h
